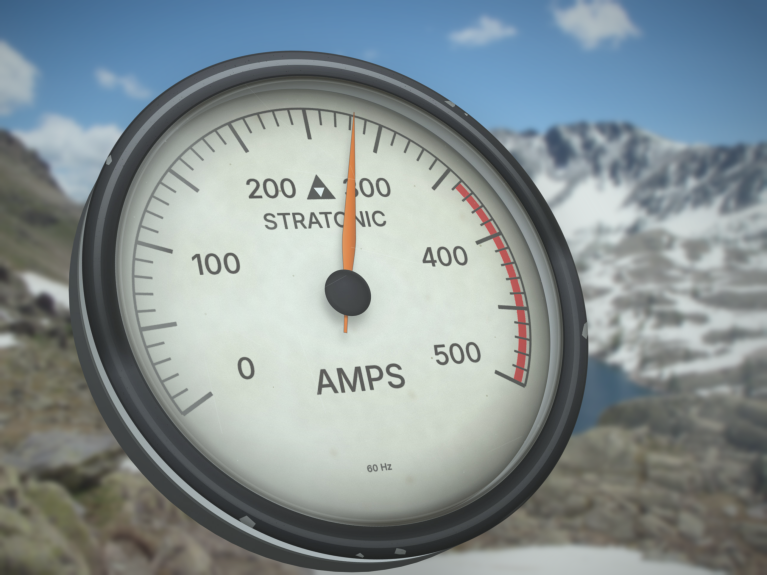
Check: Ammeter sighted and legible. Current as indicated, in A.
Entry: 280 A
